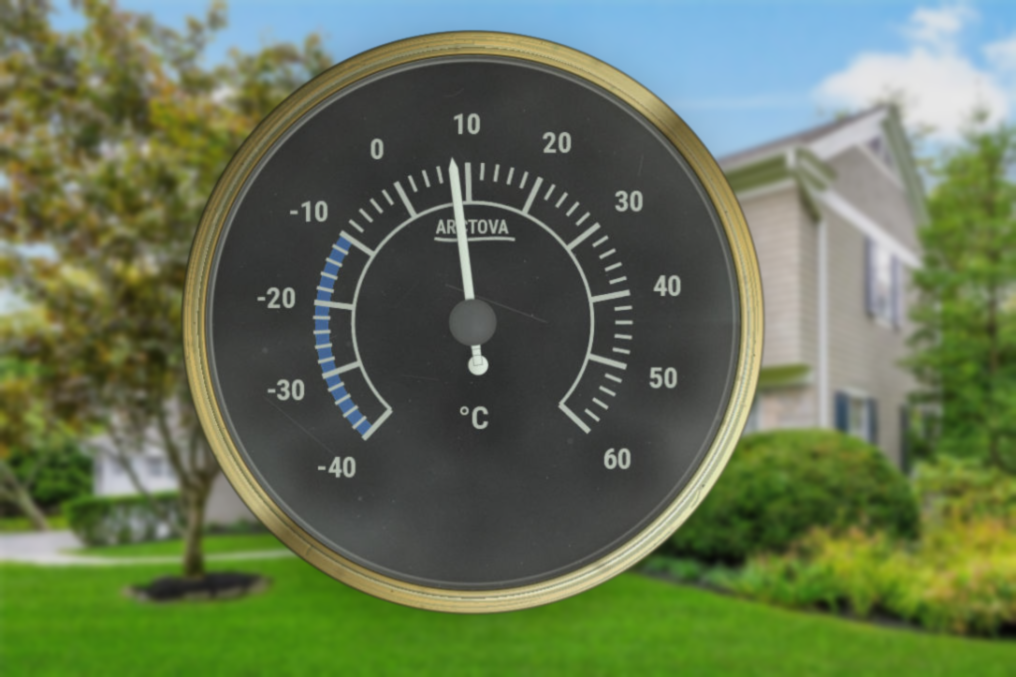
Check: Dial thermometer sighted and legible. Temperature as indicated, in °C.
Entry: 8 °C
